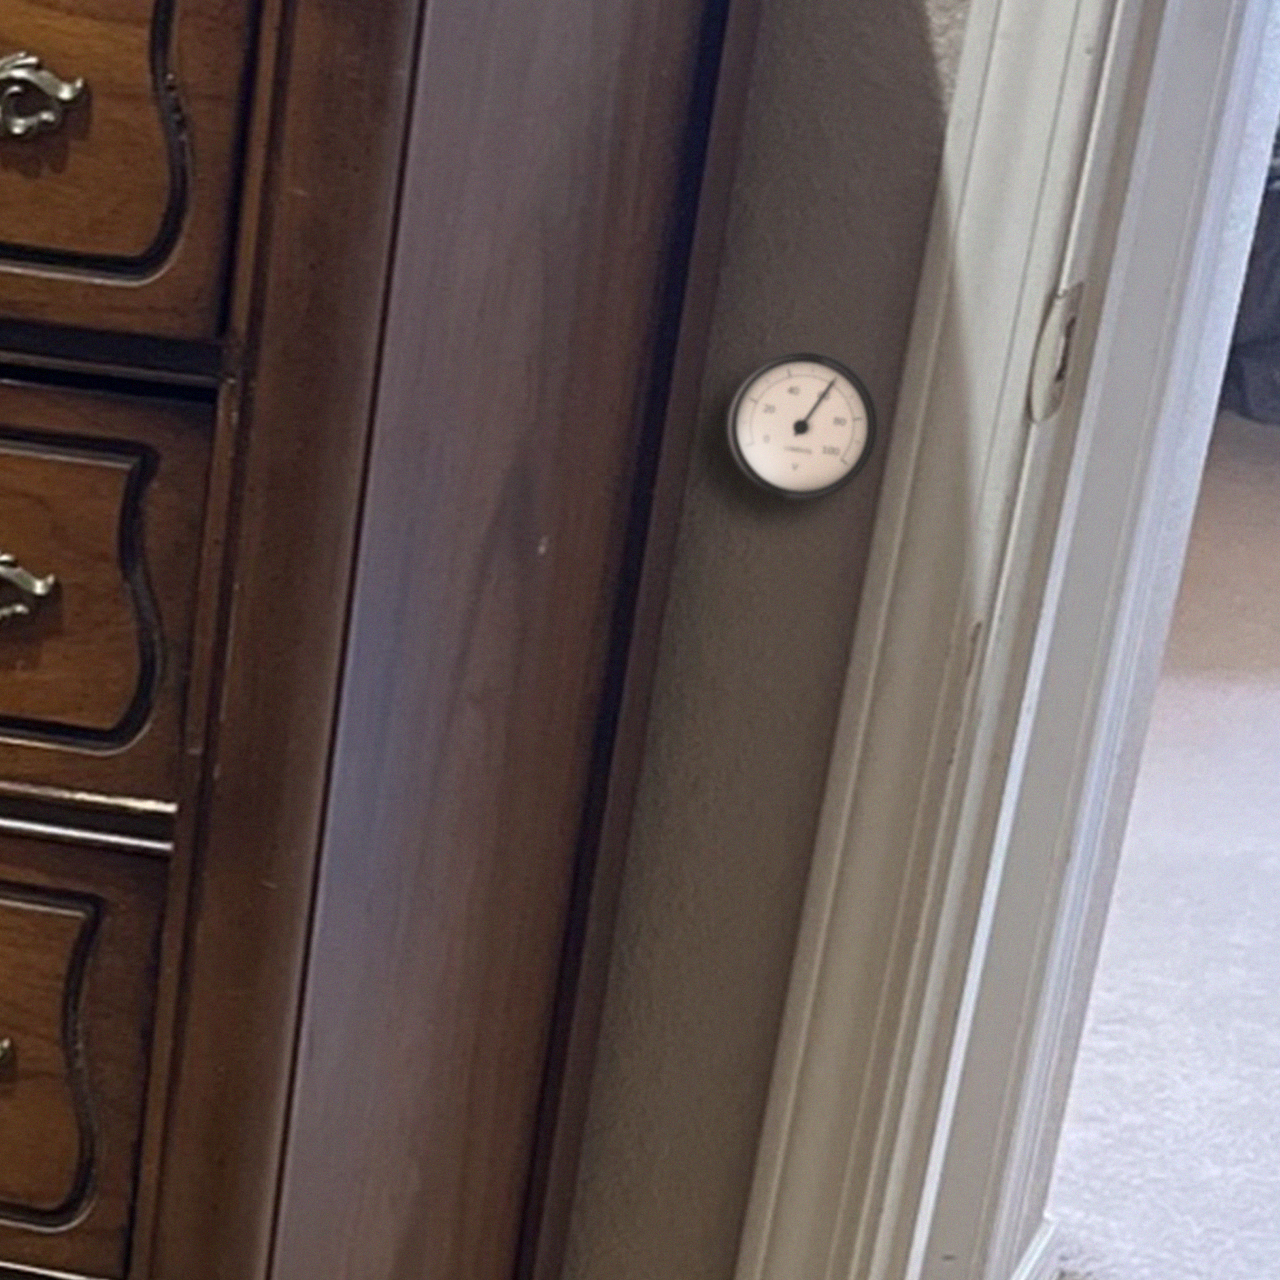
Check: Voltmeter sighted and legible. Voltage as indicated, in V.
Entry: 60 V
